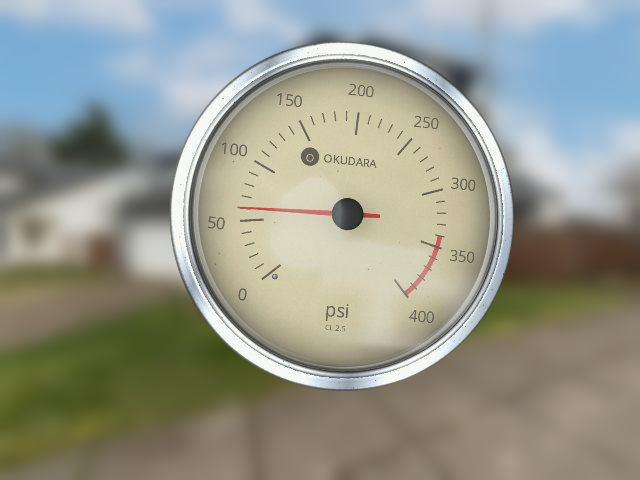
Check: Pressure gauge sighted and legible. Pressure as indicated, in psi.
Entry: 60 psi
